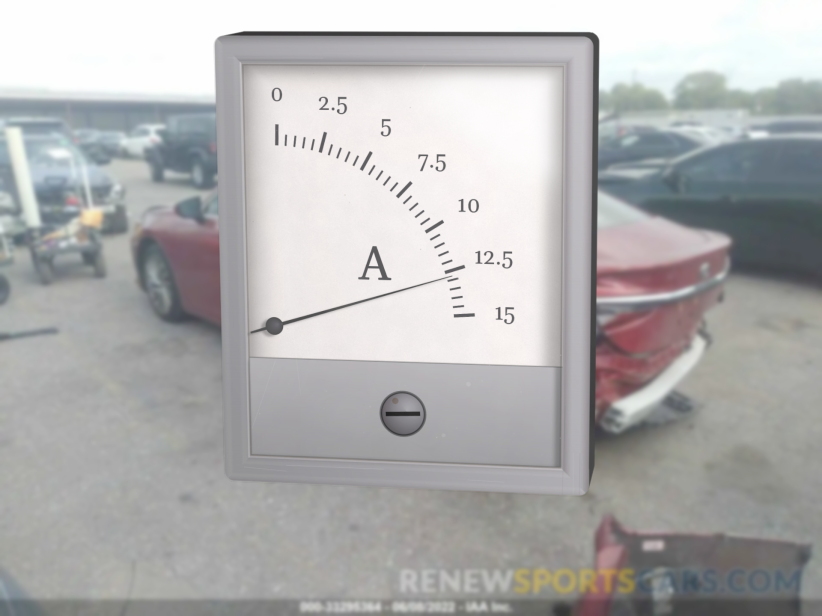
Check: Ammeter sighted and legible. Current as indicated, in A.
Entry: 12.75 A
